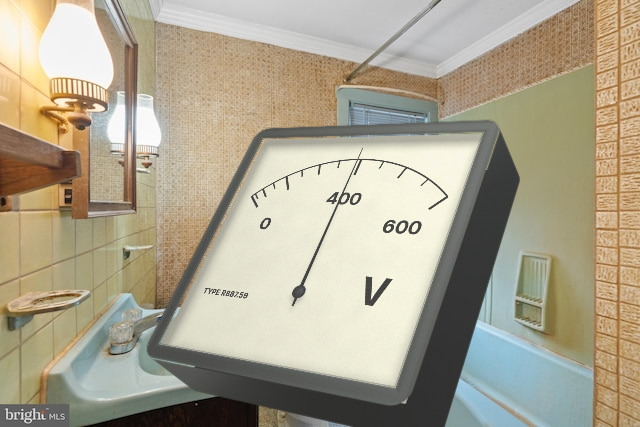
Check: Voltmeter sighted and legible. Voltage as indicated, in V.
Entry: 400 V
